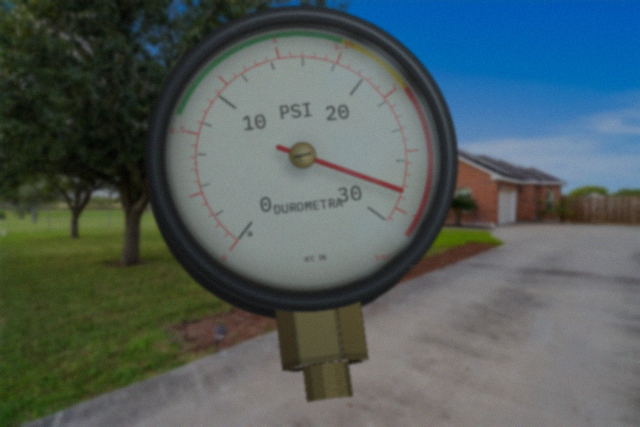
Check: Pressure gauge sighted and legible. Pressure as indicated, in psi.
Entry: 28 psi
